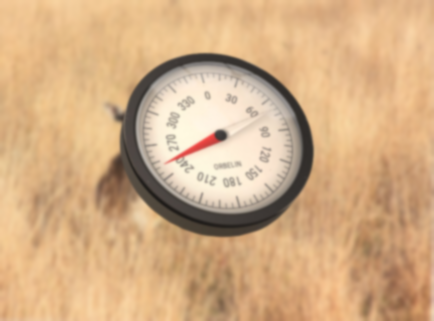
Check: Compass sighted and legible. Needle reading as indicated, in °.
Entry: 250 °
